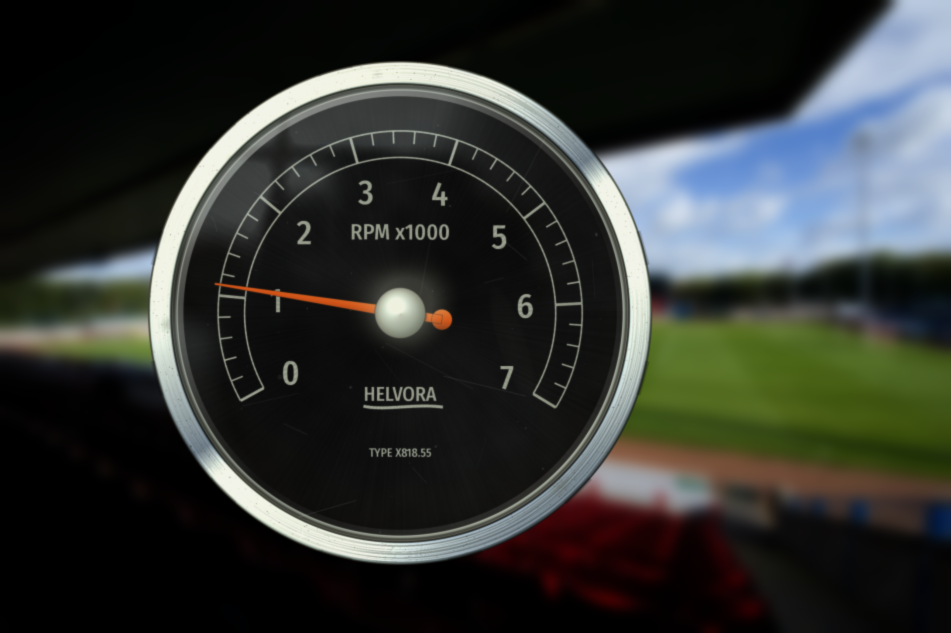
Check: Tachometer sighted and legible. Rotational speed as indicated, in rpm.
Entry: 1100 rpm
